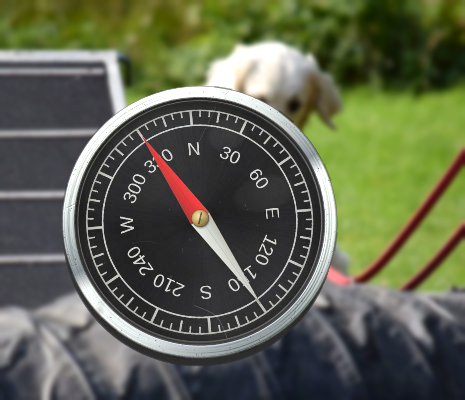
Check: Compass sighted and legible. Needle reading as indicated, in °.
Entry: 330 °
